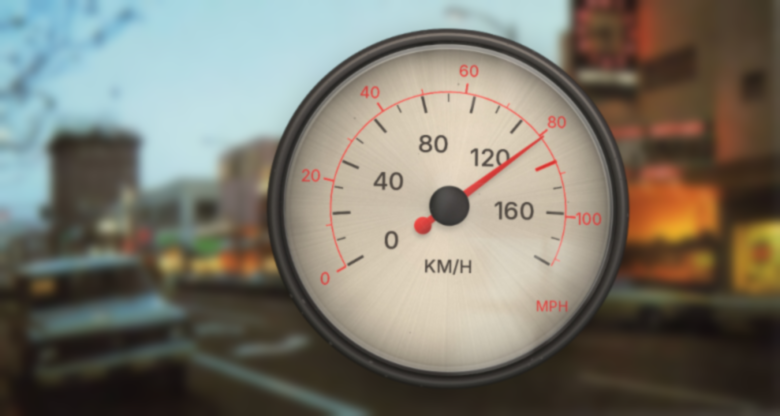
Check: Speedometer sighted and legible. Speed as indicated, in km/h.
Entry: 130 km/h
